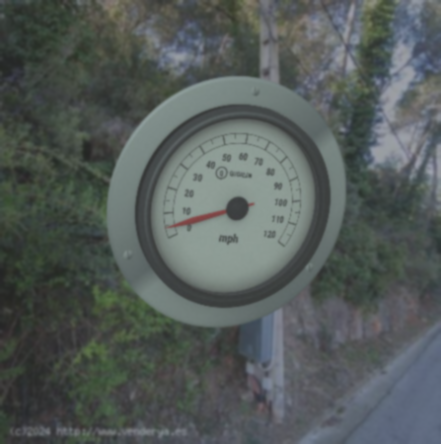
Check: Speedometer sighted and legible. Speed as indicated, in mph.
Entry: 5 mph
